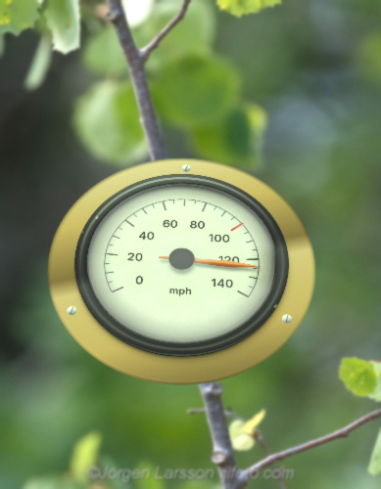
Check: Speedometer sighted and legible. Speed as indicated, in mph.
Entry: 125 mph
